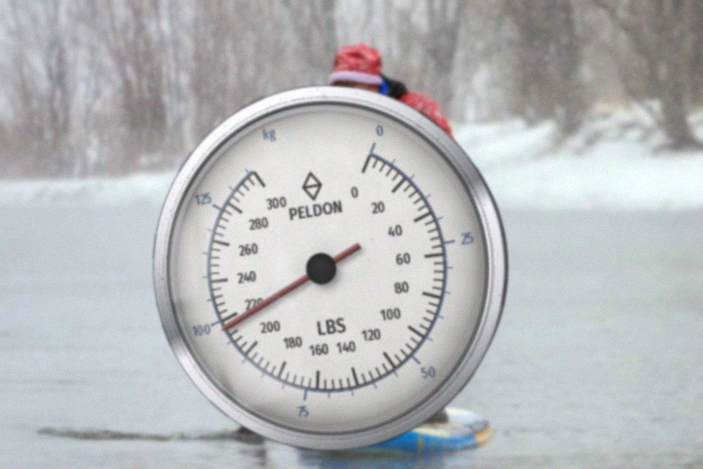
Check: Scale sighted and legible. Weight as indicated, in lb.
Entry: 216 lb
